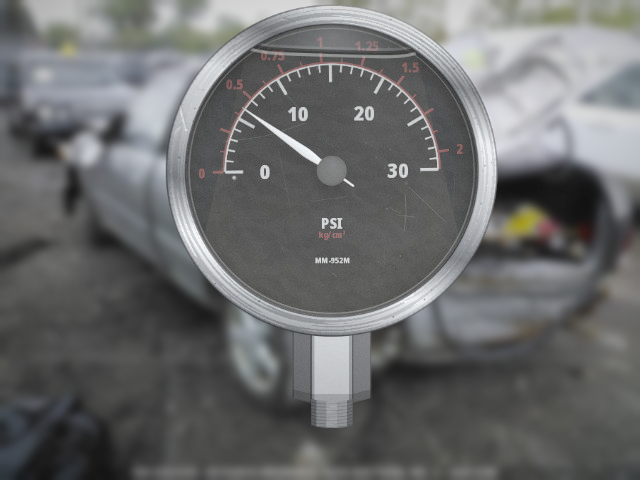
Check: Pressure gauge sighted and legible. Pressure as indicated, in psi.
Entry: 6 psi
